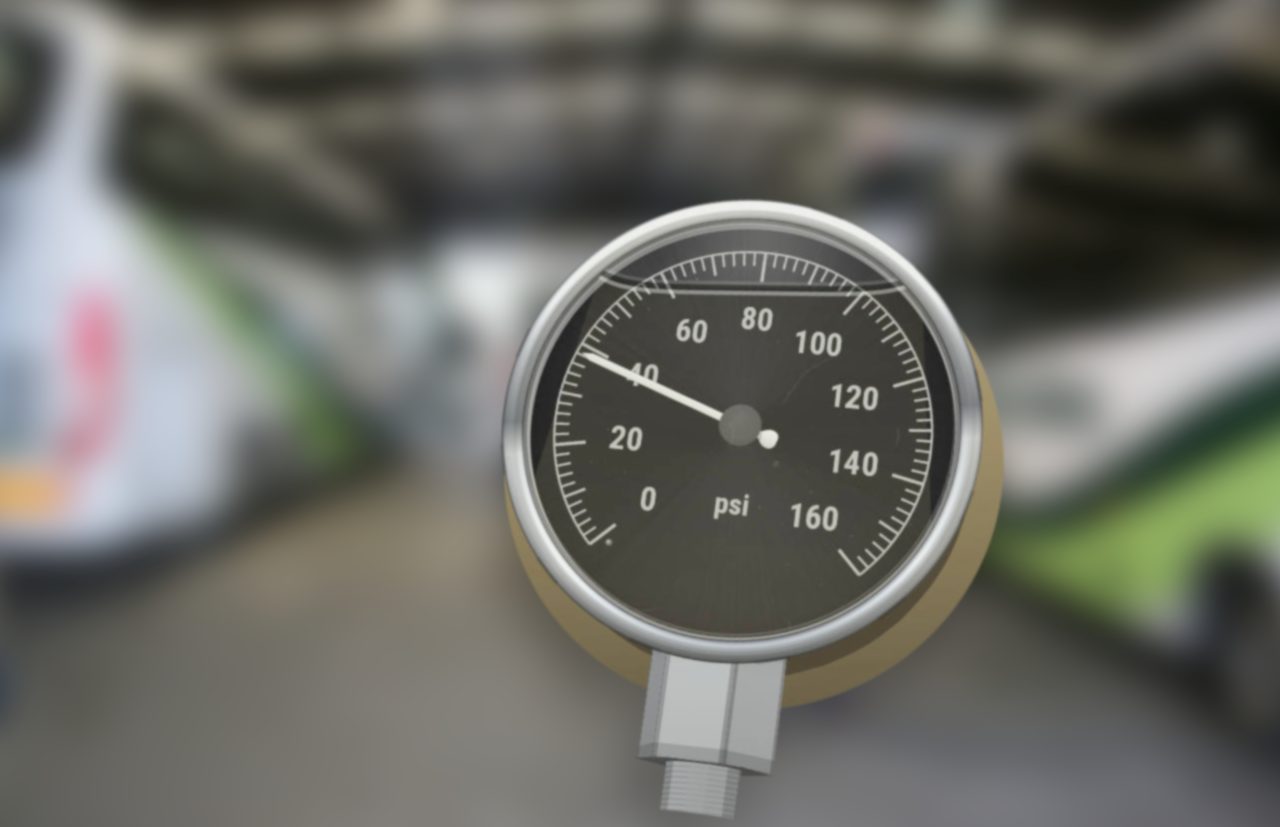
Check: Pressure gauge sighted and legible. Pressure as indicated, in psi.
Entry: 38 psi
